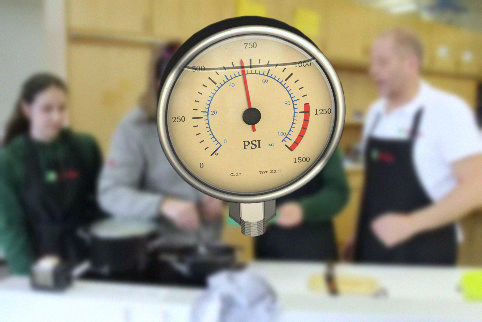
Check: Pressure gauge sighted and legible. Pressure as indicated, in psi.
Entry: 700 psi
